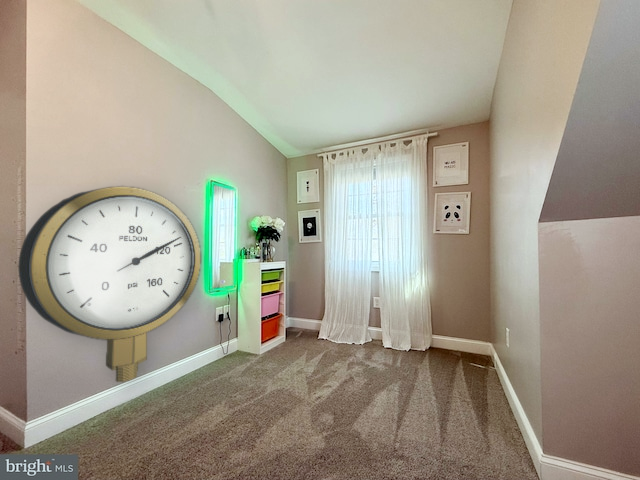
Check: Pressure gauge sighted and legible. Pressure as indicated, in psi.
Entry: 115 psi
